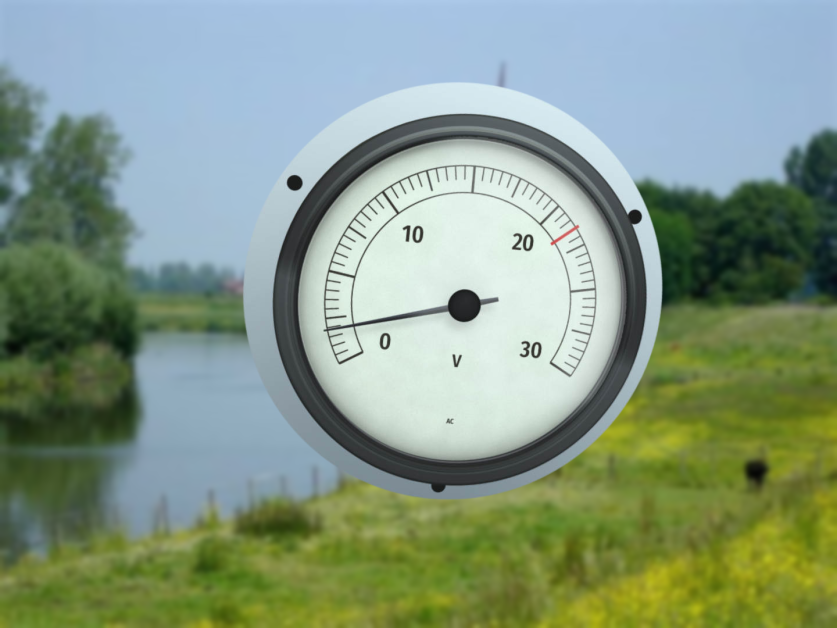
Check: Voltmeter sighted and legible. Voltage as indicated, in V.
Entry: 2 V
